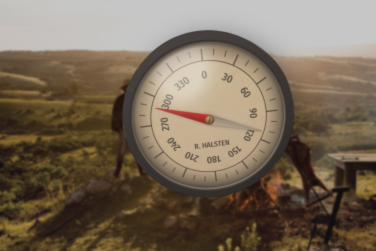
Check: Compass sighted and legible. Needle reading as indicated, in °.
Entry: 290 °
